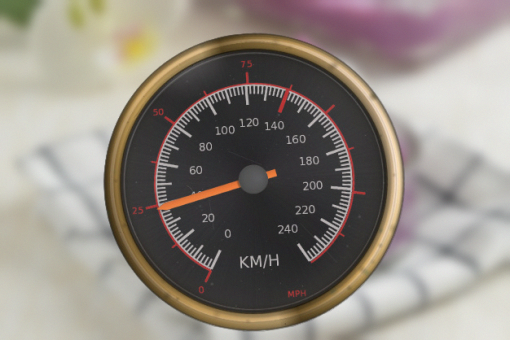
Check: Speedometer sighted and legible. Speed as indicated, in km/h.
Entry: 38 km/h
